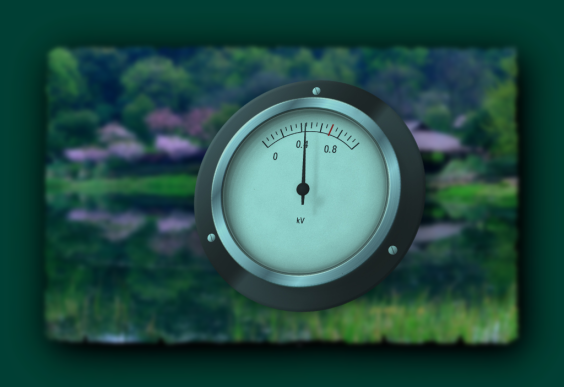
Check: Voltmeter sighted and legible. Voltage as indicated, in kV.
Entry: 0.45 kV
